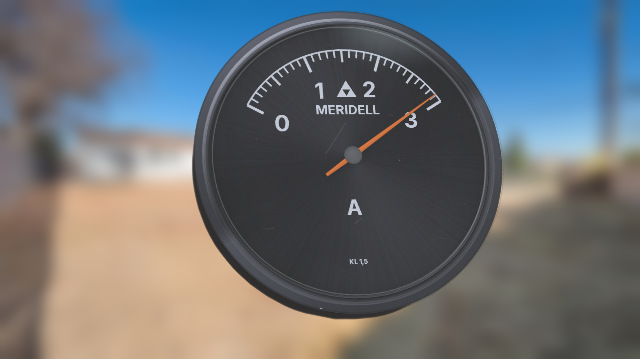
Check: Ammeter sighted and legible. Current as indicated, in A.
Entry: 2.9 A
